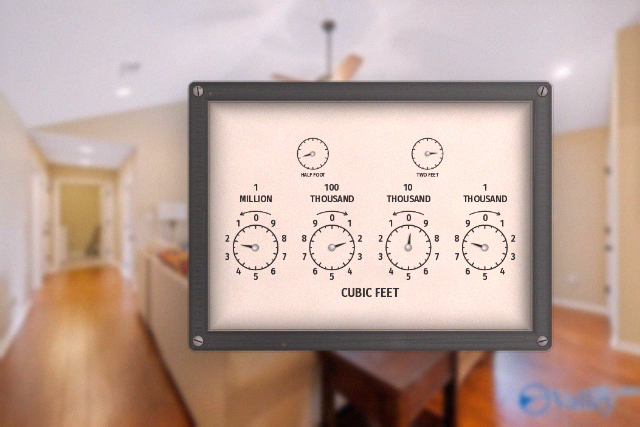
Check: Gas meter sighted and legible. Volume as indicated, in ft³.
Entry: 219800 ft³
